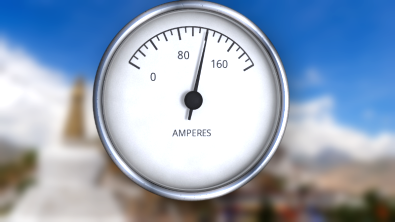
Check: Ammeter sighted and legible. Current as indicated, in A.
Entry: 120 A
